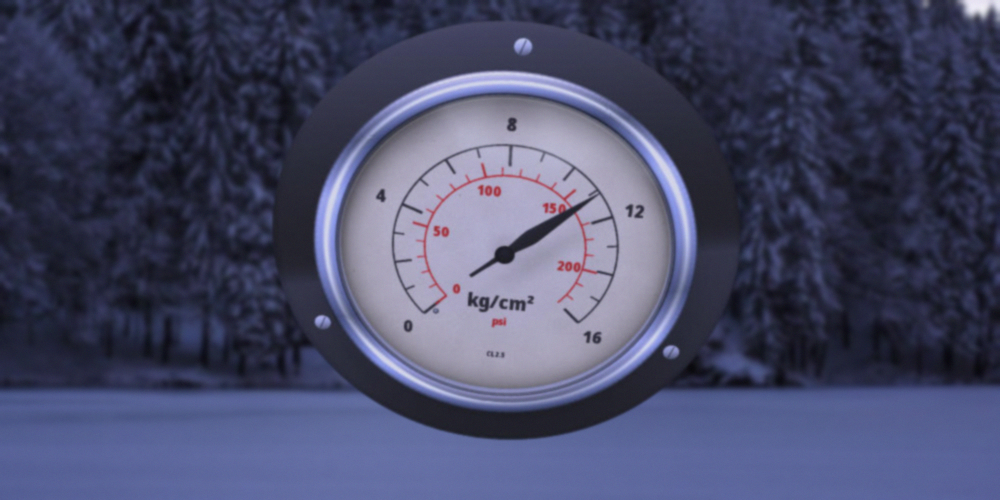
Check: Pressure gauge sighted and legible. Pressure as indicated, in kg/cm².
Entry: 11 kg/cm²
